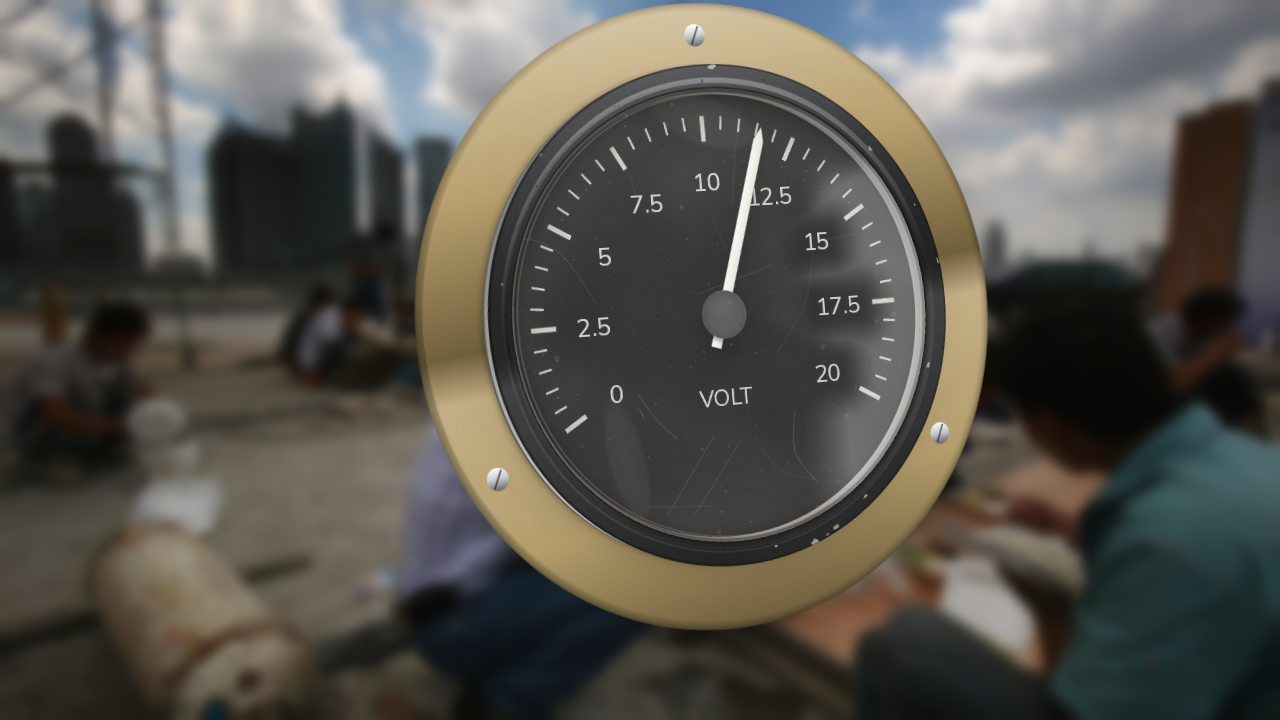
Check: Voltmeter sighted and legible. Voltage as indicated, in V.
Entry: 11.5 V
